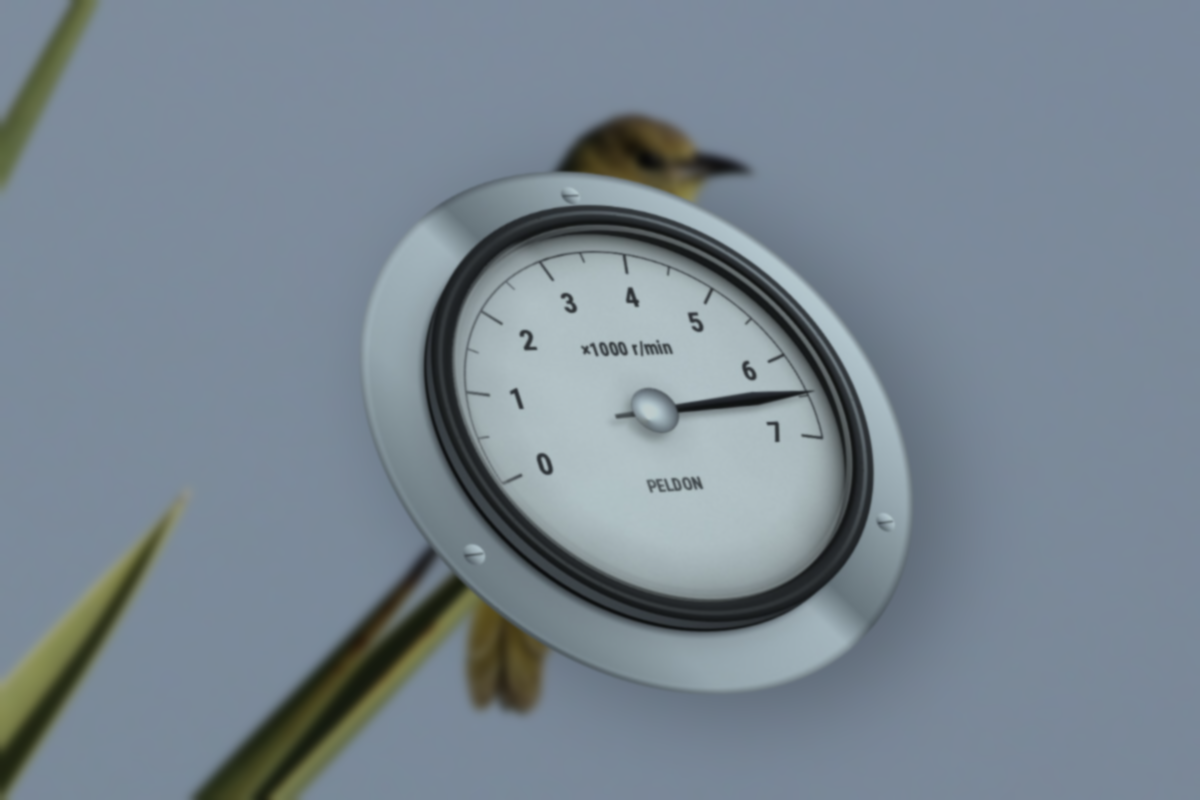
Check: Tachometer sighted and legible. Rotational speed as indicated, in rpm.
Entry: 6500 rpm
